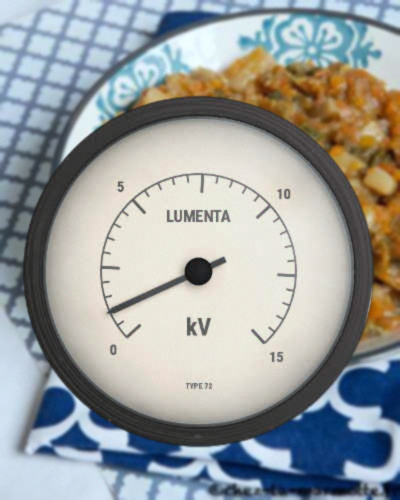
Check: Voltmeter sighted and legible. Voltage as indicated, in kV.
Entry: 1 kV
